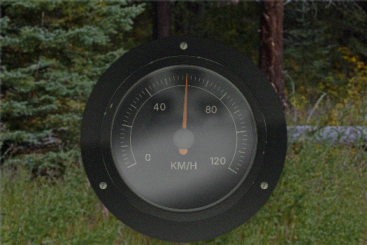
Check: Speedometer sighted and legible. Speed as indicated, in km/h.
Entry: 60 km/h
